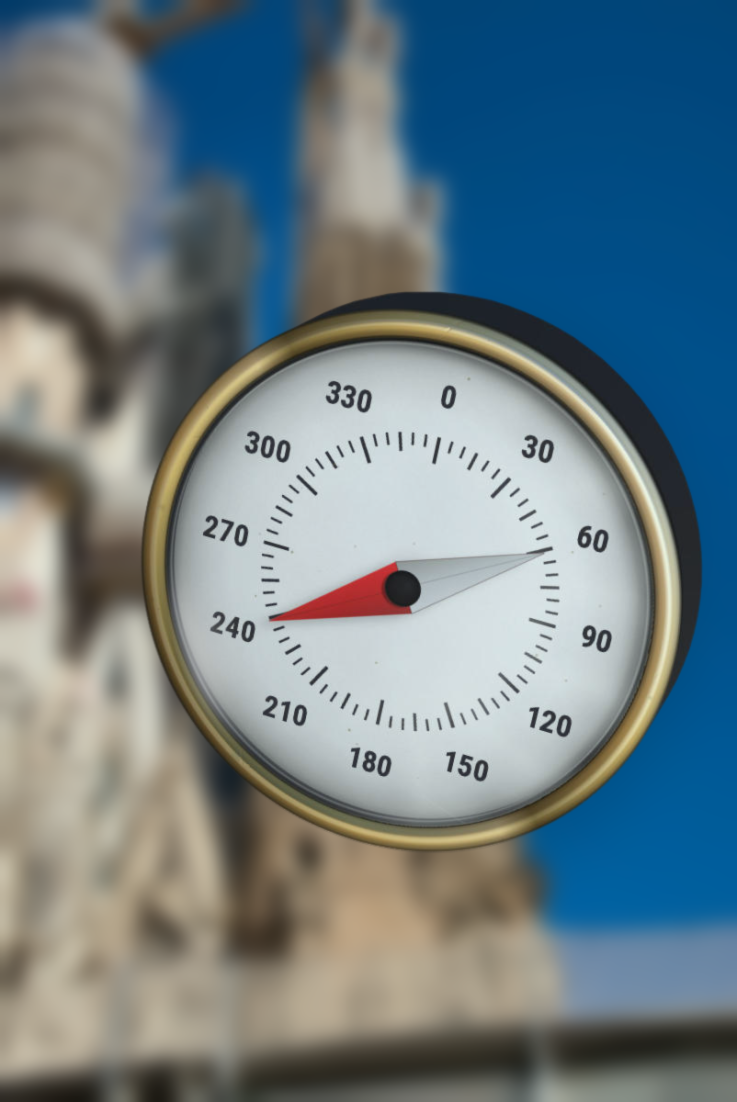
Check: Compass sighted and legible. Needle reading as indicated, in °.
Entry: 240 °
